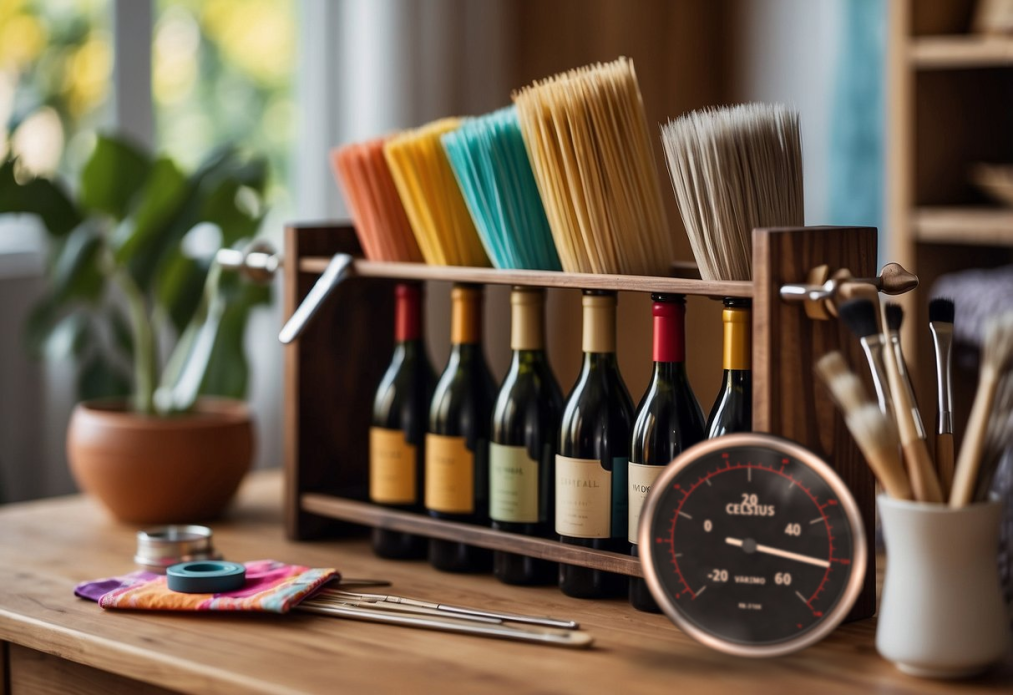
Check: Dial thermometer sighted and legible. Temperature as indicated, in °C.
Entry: 50 °C
